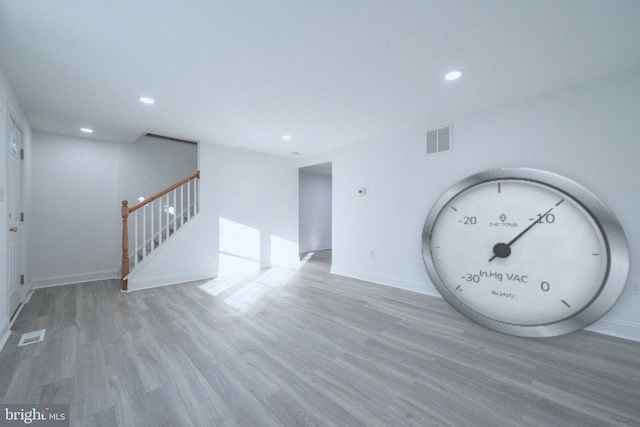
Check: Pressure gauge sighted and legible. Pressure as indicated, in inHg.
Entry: -10 inHg
